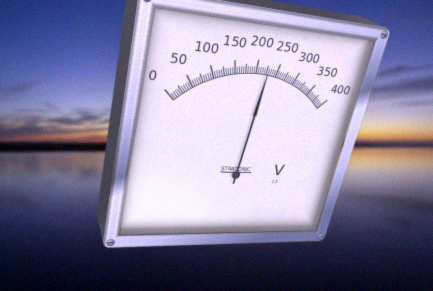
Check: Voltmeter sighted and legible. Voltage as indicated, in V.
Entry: 225 V
